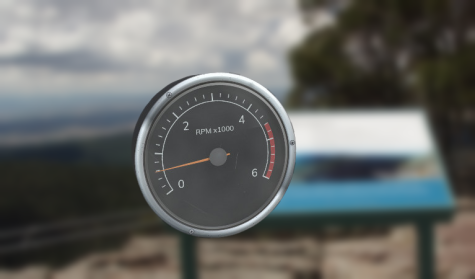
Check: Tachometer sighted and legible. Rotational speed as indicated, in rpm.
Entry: 600 rpm
